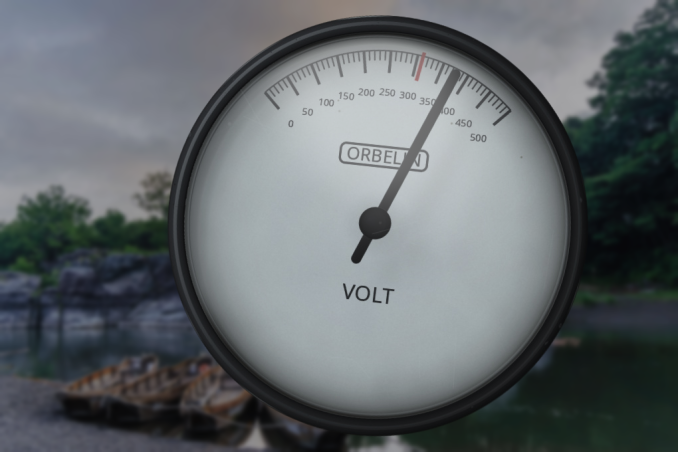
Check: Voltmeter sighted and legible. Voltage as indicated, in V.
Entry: 380 V
